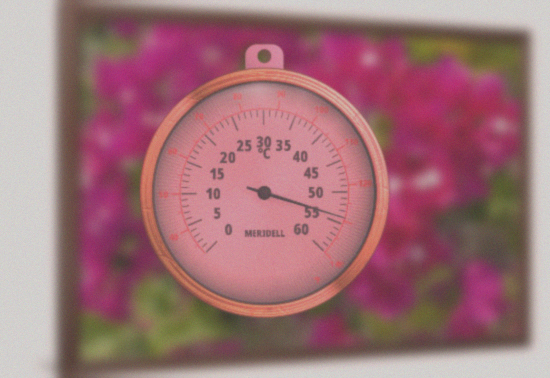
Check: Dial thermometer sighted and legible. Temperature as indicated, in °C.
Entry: 54 °C
